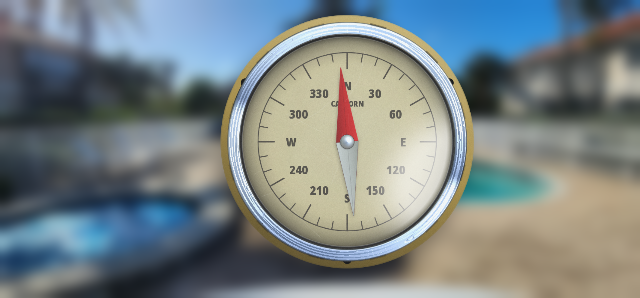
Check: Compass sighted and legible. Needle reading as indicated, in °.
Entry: 355 °
